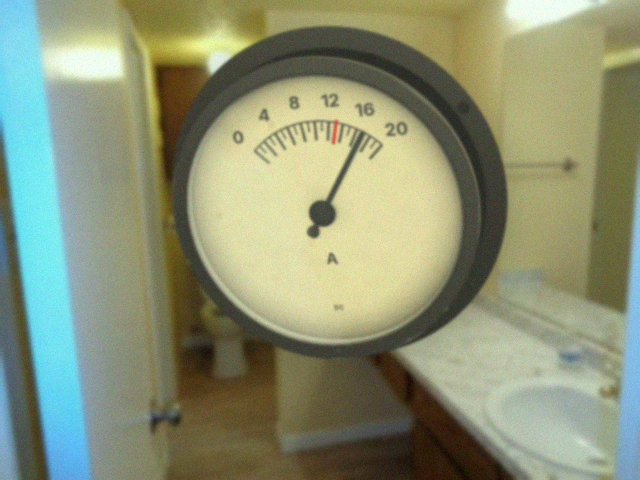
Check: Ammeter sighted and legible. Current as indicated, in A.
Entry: 17 A
